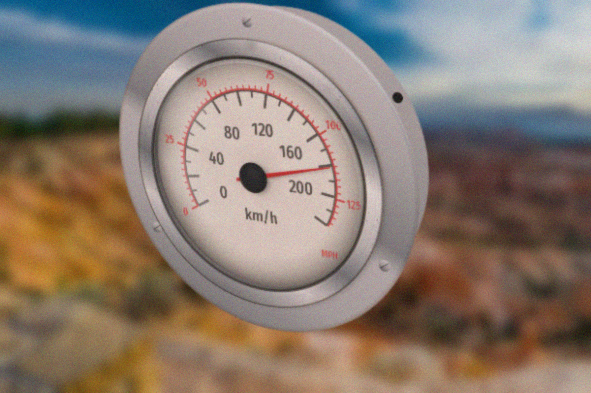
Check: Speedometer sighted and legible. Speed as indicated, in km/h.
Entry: 180 km/h
